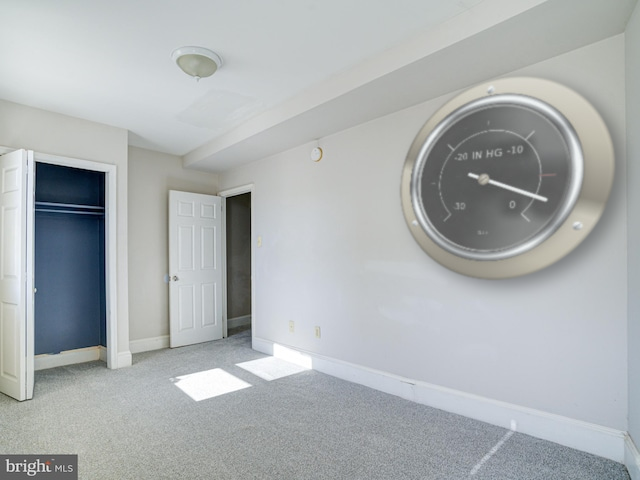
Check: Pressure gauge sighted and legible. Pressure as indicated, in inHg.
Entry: -2.5 inHg
